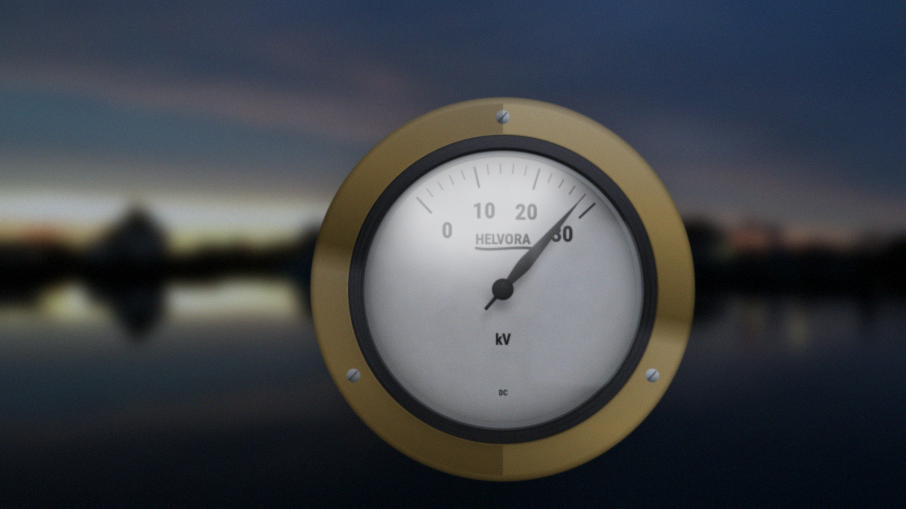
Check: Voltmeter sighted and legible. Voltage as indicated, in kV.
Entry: 28 kV
